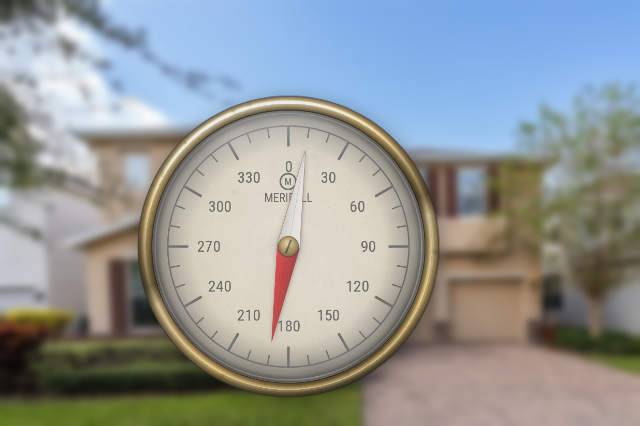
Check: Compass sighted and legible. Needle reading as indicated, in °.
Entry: 190 °
